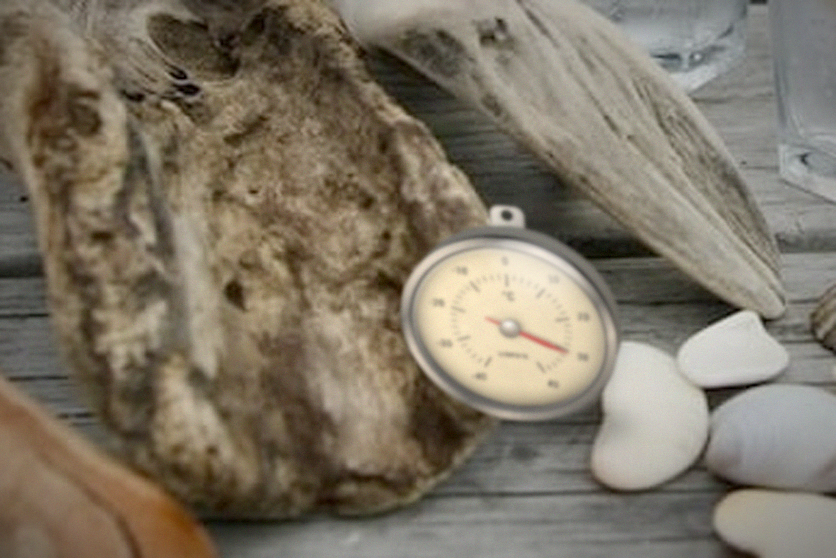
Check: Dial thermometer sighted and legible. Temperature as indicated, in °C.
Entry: 30 °C
